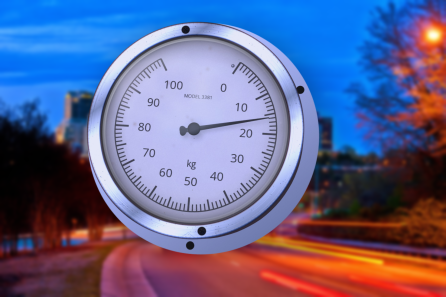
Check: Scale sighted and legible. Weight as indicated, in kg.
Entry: 16 kg
